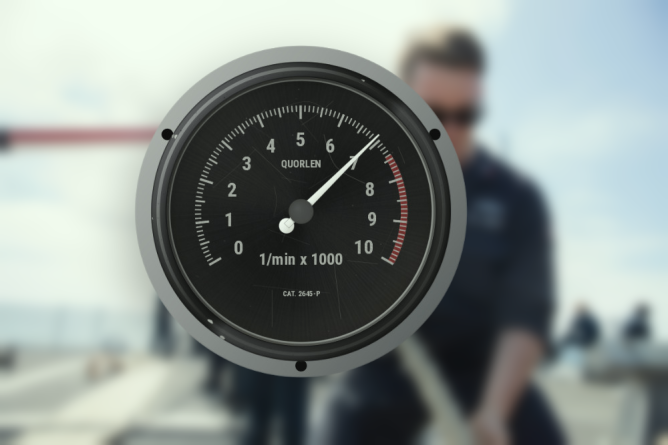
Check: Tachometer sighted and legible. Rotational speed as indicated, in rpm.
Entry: 6900 rpm
